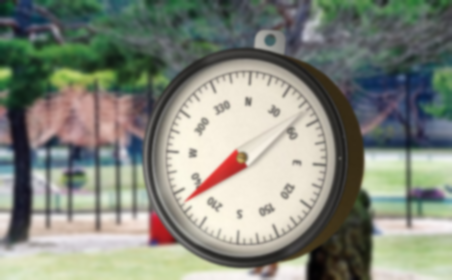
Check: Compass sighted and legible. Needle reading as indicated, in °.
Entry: 230 °
